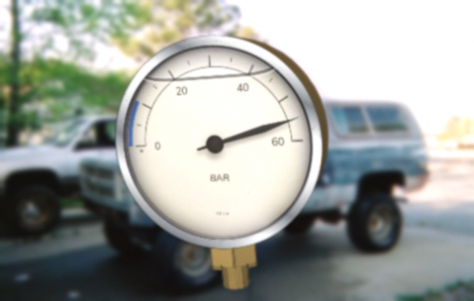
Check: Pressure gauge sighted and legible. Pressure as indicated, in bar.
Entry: 55 bar
